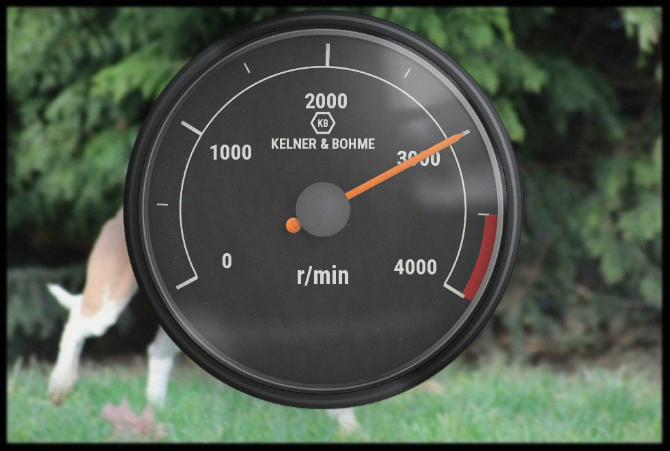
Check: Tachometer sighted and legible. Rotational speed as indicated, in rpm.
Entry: 3000 rpm
